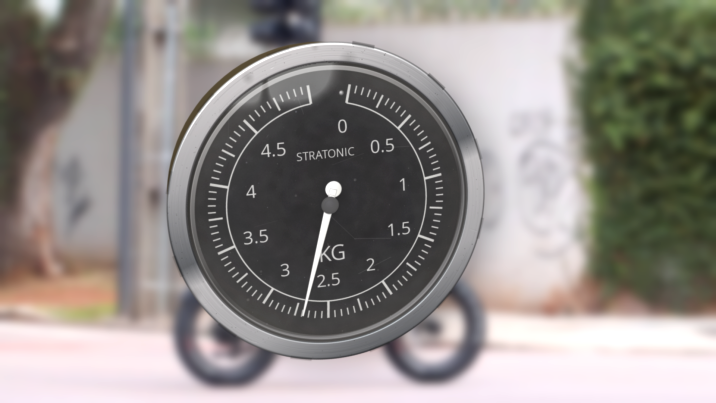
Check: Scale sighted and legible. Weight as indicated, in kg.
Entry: 2.7 kg
